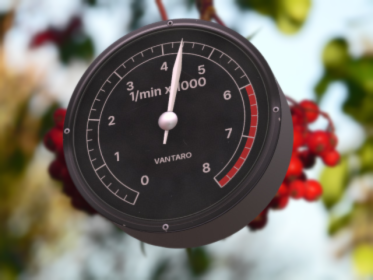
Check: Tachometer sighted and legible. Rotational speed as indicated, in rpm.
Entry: 4400 rpm
